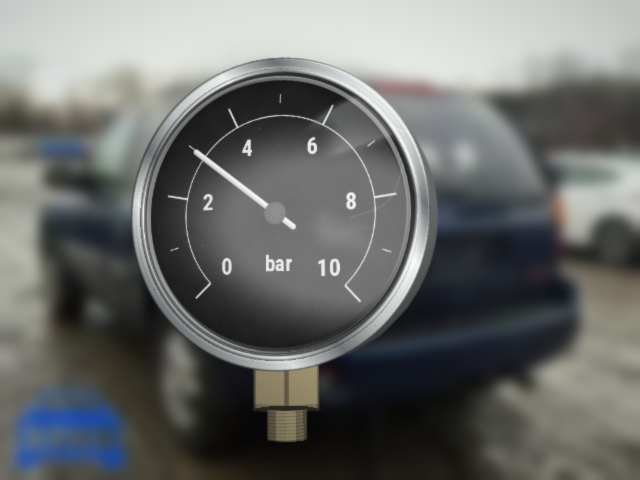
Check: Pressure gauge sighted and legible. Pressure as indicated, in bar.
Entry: 3 bar
